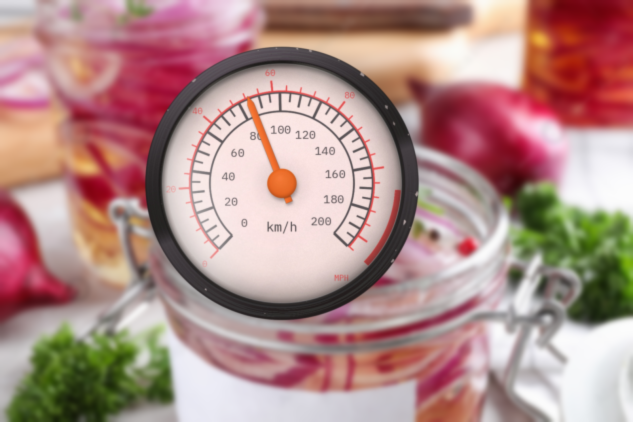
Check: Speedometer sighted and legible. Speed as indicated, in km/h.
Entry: 85 km/h
